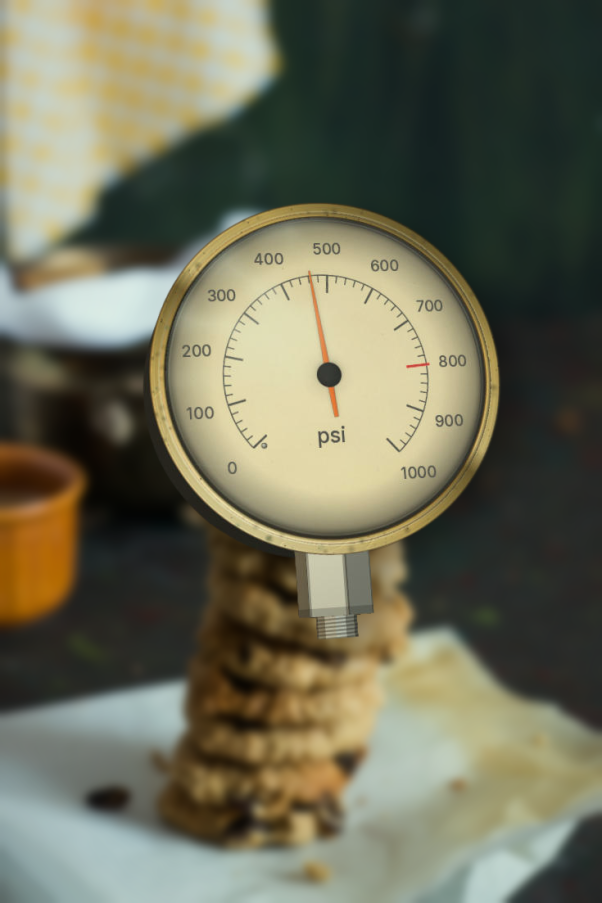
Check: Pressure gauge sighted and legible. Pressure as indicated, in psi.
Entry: 460 psi
